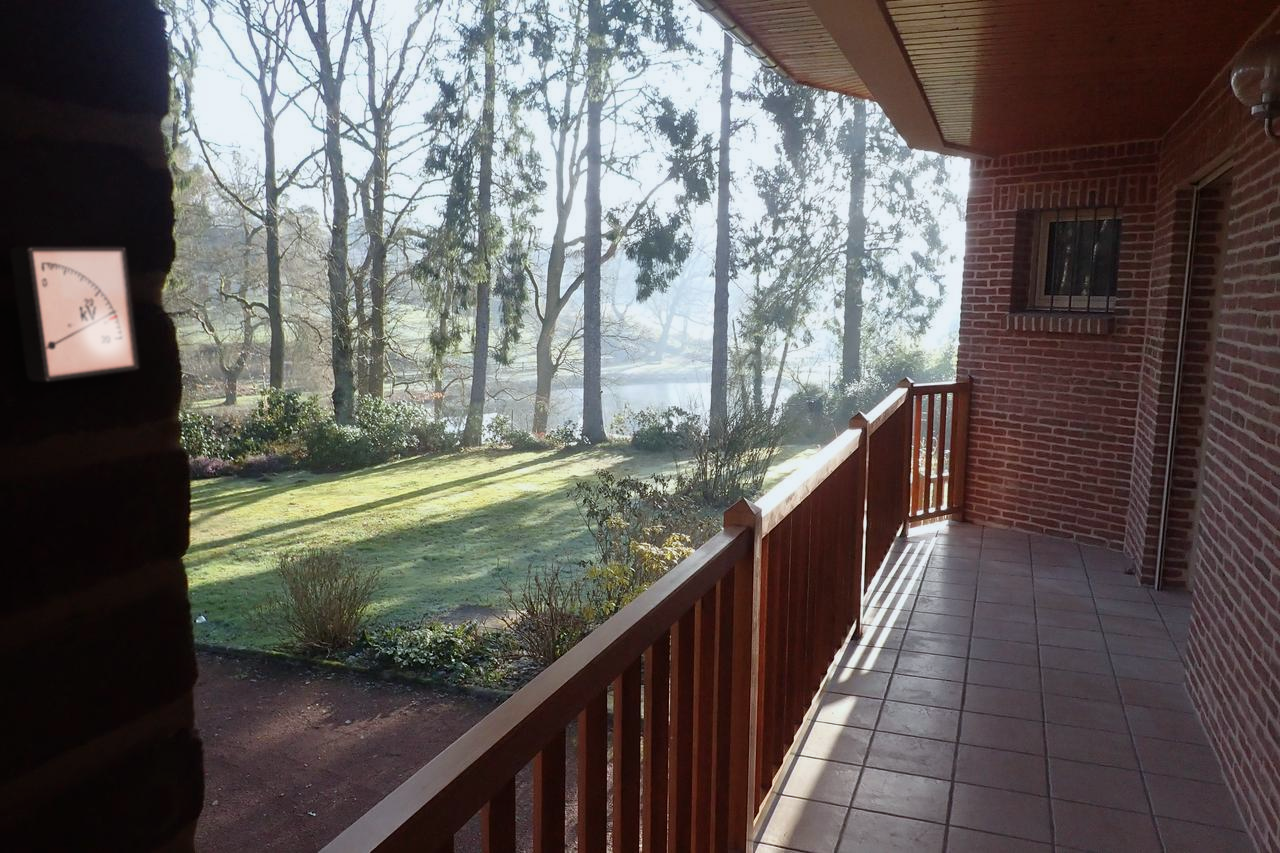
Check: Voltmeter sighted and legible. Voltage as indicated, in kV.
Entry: 25 kV
